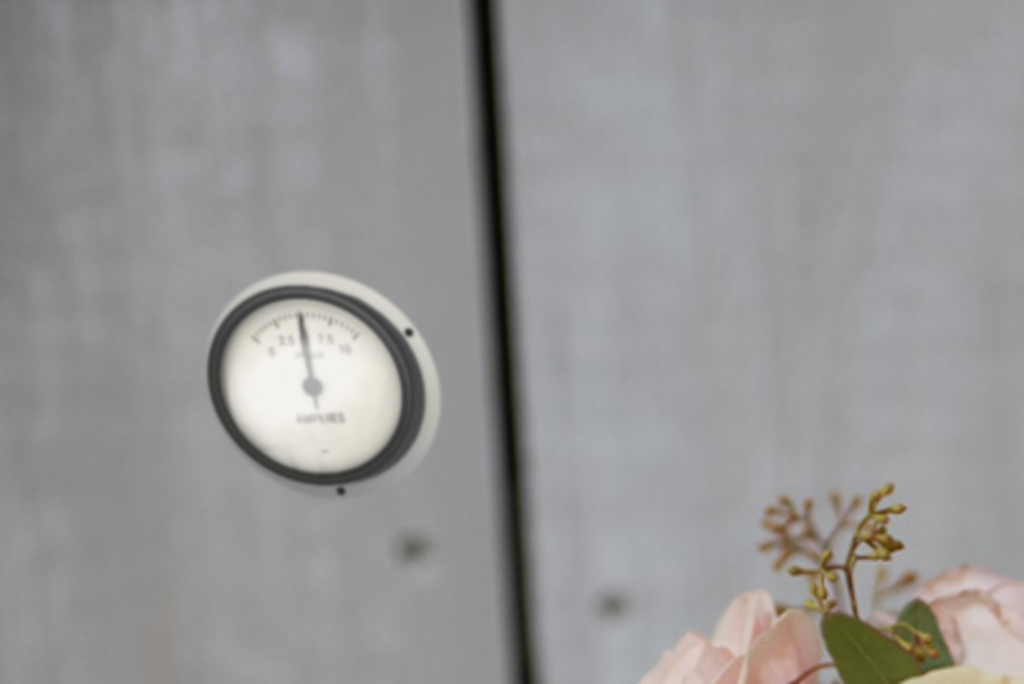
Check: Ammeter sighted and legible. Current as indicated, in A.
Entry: 5 A
